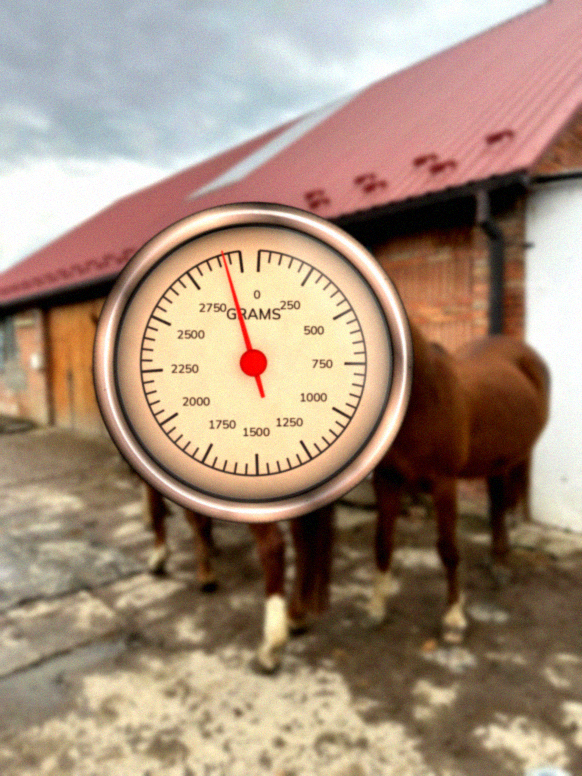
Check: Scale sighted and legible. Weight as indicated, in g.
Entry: 2925 g
